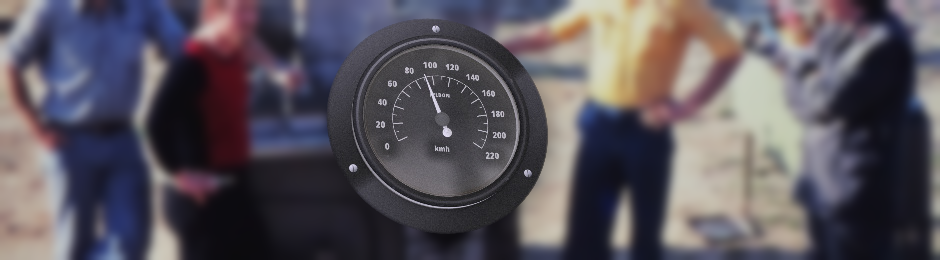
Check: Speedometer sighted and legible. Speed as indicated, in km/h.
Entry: 90 km/h
